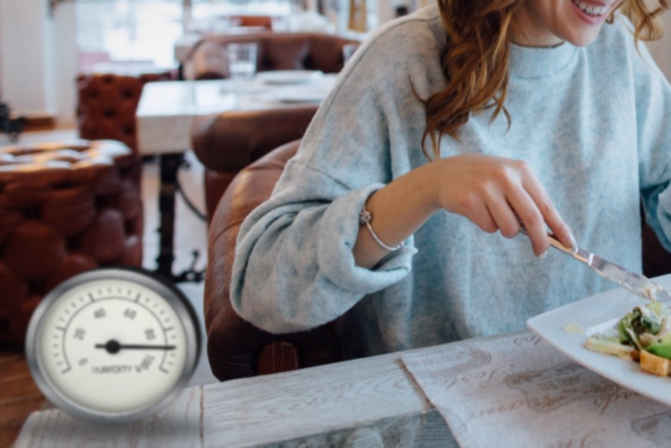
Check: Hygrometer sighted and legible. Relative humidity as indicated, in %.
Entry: 88 %
